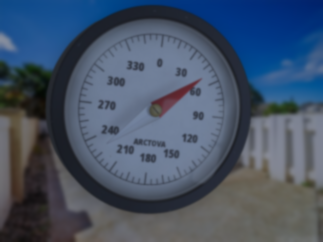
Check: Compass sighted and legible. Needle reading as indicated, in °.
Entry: 50 °
